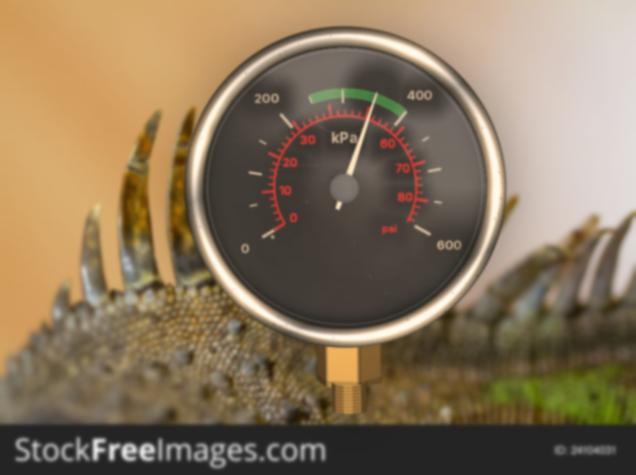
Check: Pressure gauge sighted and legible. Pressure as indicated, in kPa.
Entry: 350 kPa
